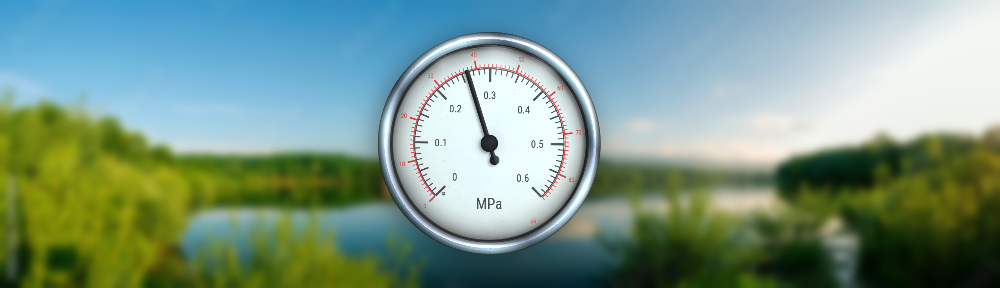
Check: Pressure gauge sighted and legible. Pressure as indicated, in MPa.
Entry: 0.26 MPa
